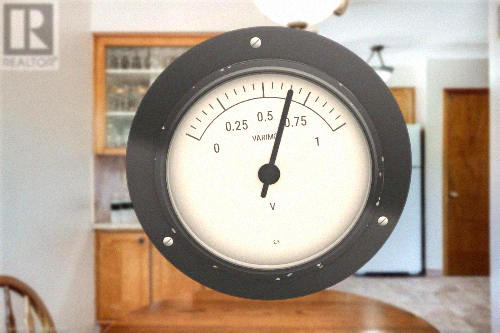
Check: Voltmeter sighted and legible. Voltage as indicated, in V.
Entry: 0.65 V
